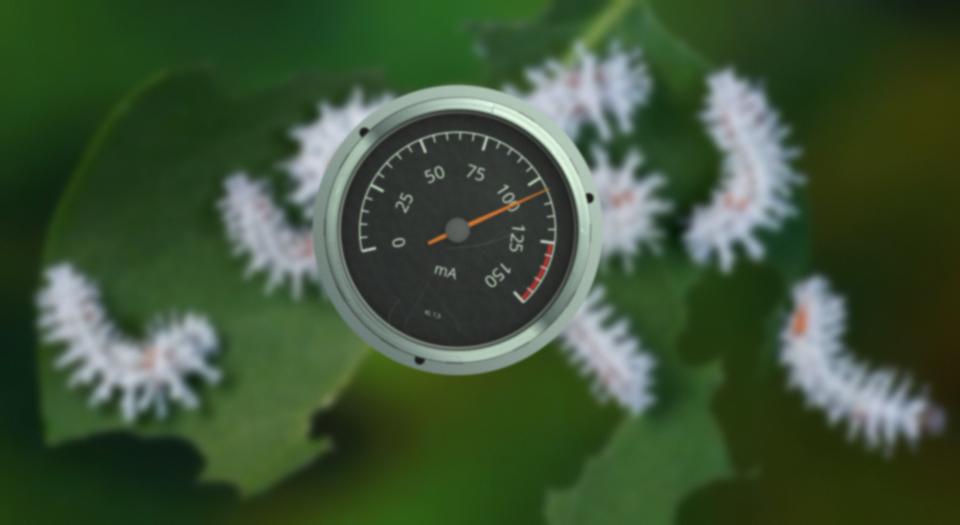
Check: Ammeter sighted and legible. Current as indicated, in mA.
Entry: 105 mA
